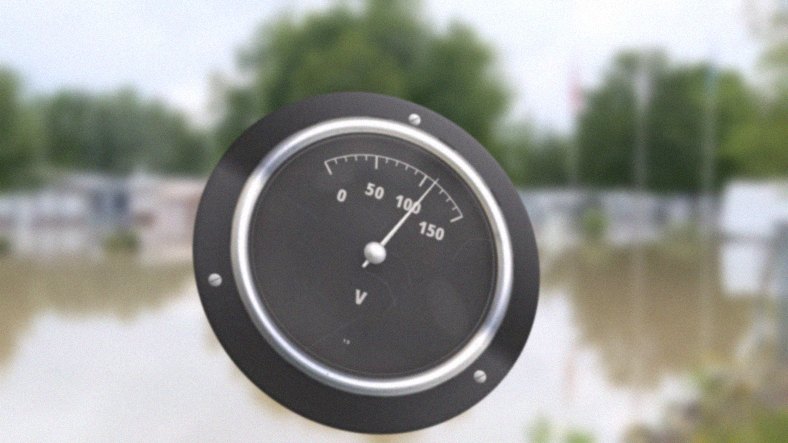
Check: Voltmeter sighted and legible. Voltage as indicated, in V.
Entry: 110 V
